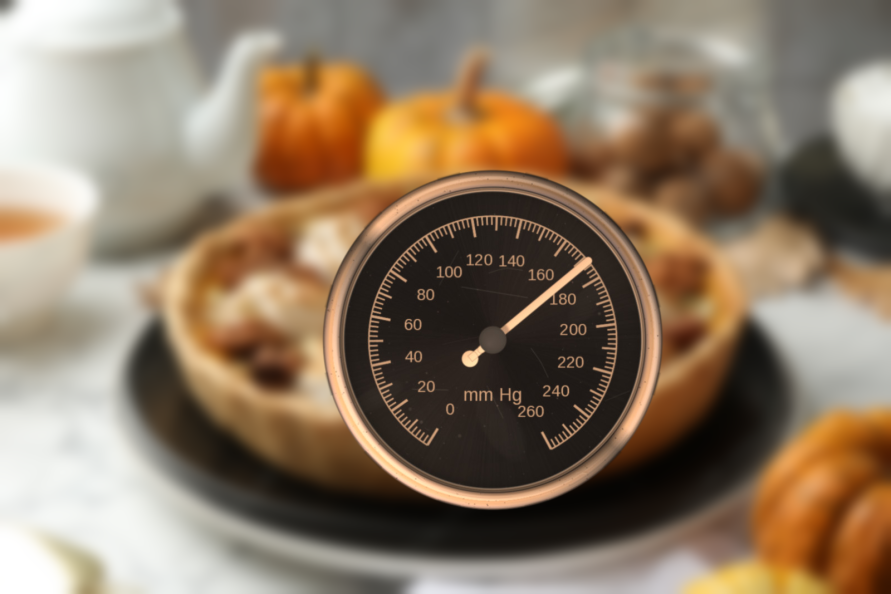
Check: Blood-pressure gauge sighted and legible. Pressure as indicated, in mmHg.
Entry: 172 mmHg
